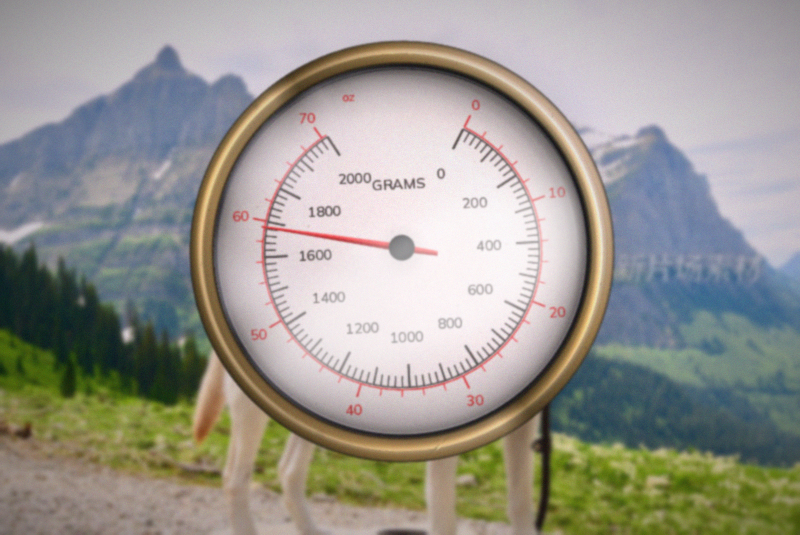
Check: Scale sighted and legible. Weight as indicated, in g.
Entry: 1680 g
